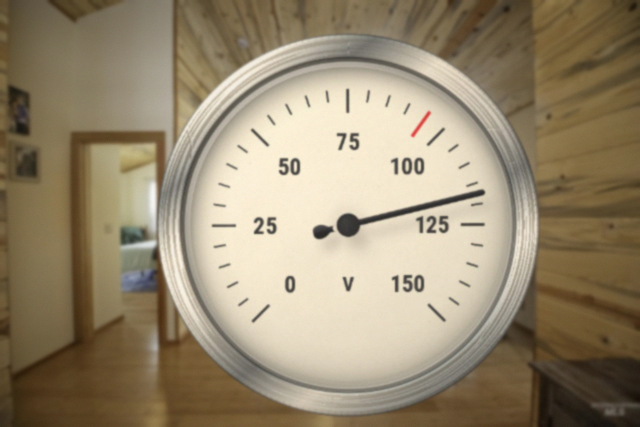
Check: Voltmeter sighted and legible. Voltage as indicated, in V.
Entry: 117.5 V
